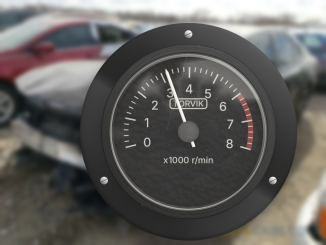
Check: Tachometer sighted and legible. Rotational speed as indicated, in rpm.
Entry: 3200 rpm
